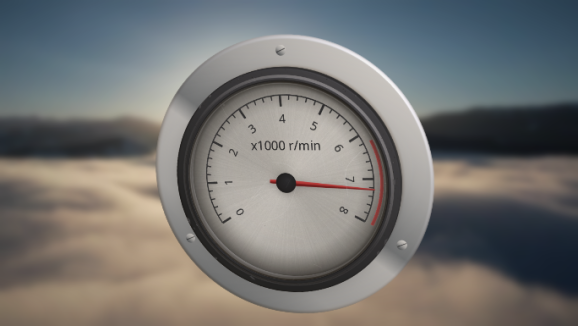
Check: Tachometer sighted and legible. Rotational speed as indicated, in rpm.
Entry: 7200 rpm
